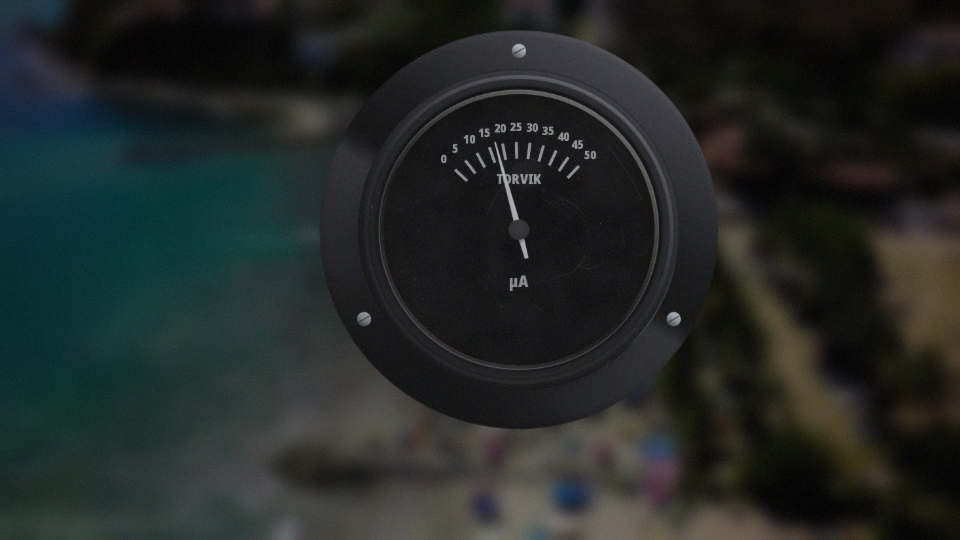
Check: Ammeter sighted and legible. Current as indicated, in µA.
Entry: 17.5 µA
